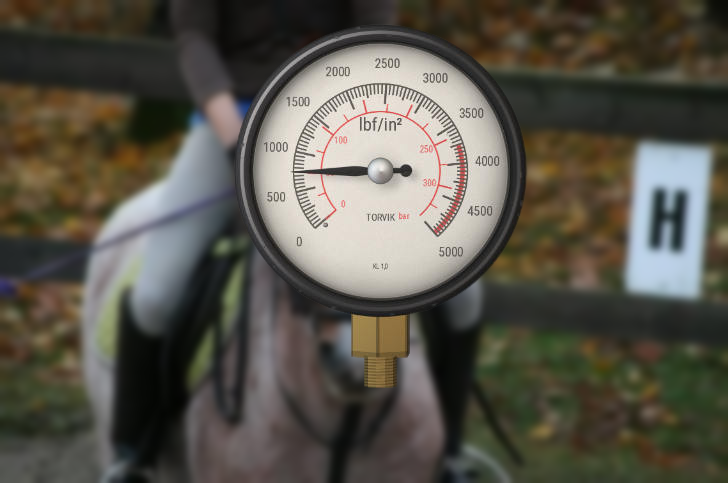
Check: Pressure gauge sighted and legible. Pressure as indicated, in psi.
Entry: 750 psi
